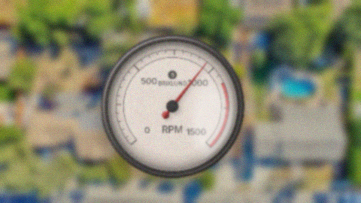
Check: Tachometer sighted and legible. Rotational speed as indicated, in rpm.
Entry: 950 rpm
